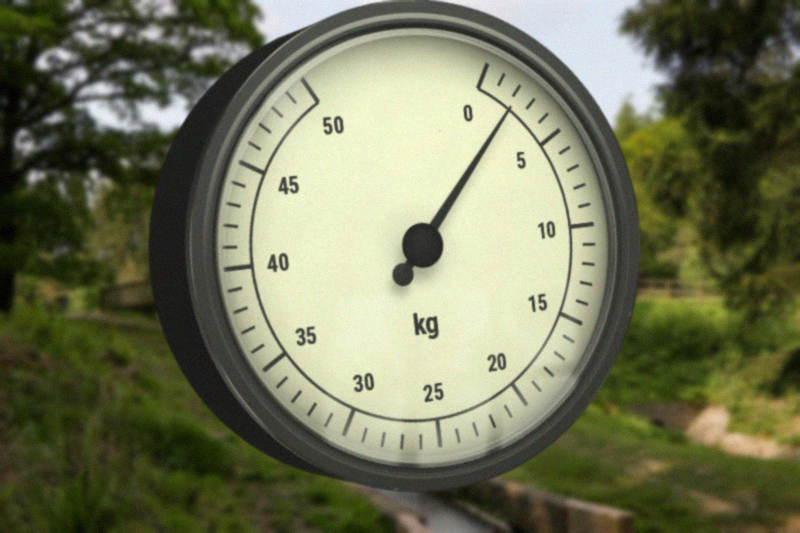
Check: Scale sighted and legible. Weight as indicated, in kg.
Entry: 2 kg
